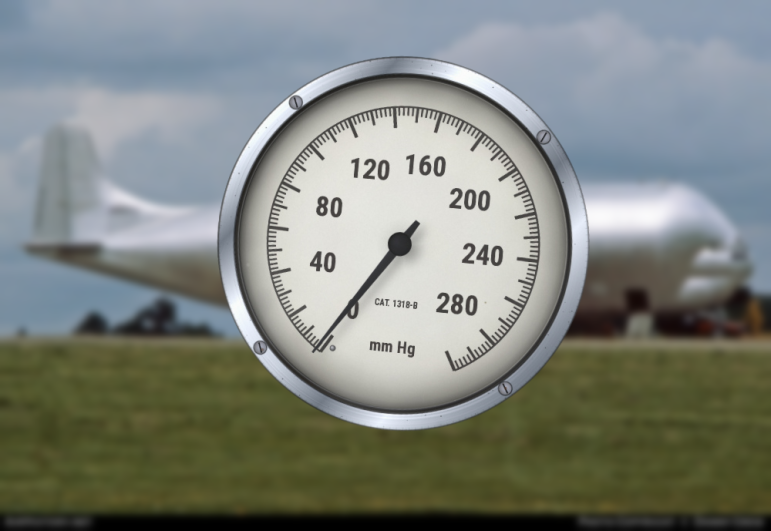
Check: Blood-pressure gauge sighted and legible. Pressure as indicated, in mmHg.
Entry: 2 mmHg
